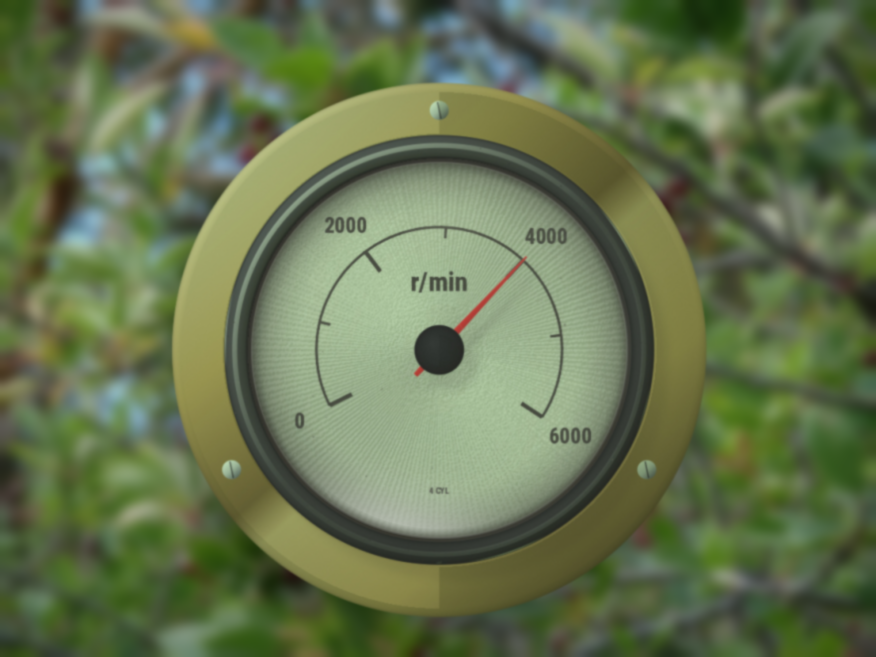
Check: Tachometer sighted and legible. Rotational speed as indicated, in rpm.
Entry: 4000 rpm
